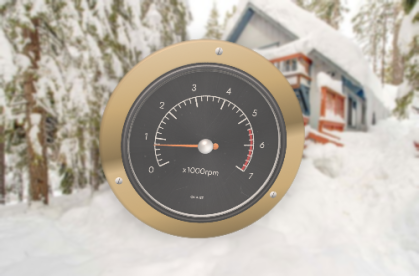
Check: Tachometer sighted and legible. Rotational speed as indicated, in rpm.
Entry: 800 rpm
